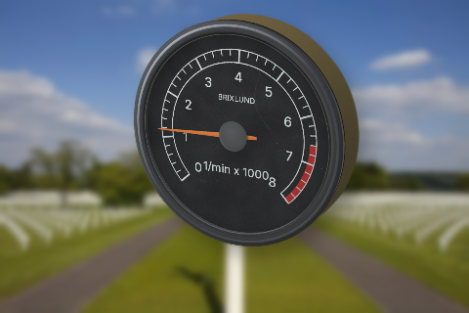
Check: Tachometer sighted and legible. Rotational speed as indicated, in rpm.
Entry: 1200 rpm
